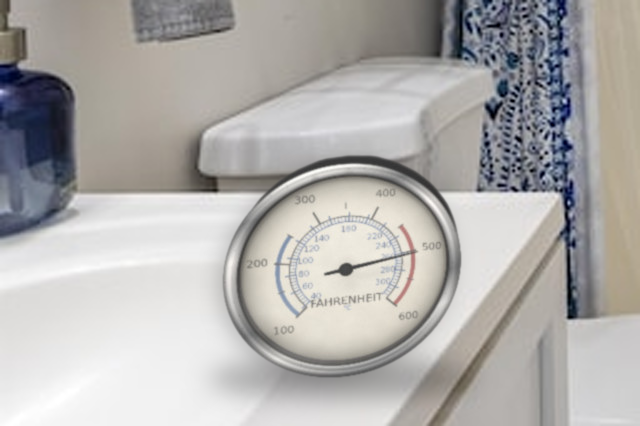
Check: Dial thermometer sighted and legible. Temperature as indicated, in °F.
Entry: 500 °F
